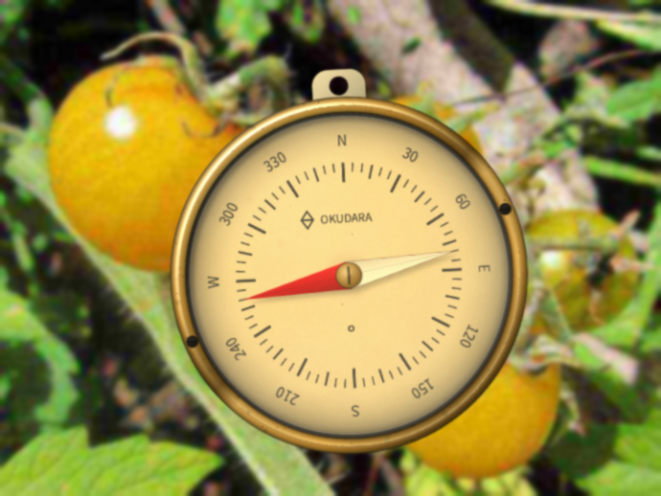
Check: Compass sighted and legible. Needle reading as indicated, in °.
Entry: 260 °
